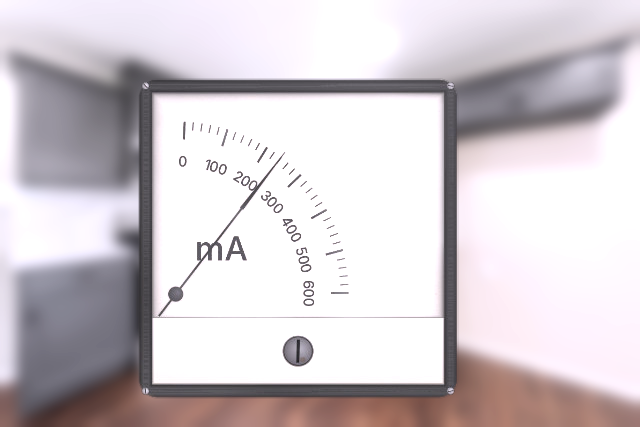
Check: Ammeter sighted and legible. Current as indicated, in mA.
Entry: 240 mA
